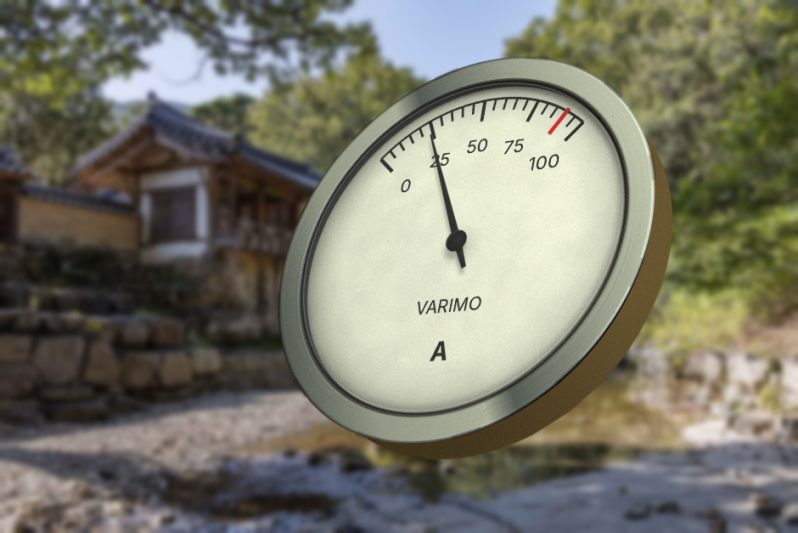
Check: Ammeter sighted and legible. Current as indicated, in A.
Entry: 25 A
